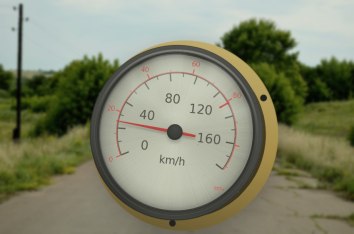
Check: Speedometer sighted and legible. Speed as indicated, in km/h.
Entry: 25 km/h
